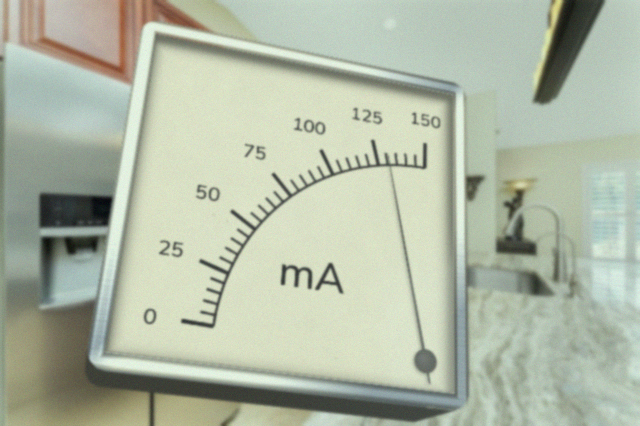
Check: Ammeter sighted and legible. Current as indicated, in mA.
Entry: 130 mA
